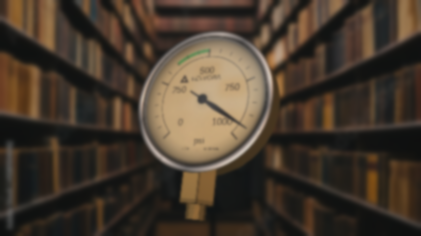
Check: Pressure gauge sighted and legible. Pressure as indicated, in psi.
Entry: 950 psi
